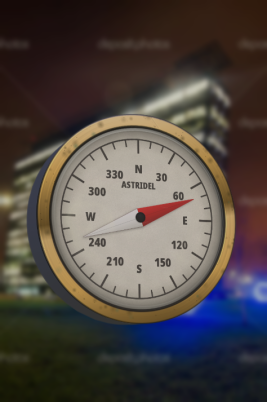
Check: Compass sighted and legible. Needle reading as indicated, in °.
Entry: 70 °
